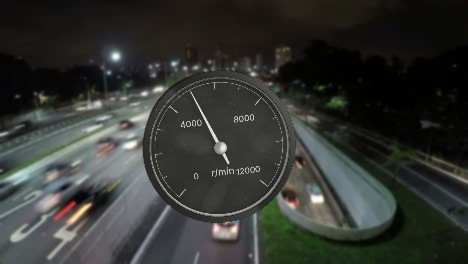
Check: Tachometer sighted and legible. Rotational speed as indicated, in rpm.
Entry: 5000 rpm
